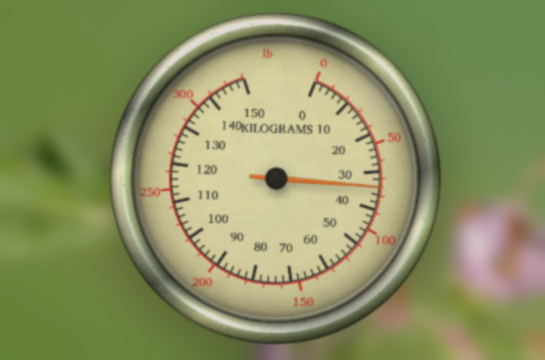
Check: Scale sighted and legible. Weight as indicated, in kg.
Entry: 34 kg
